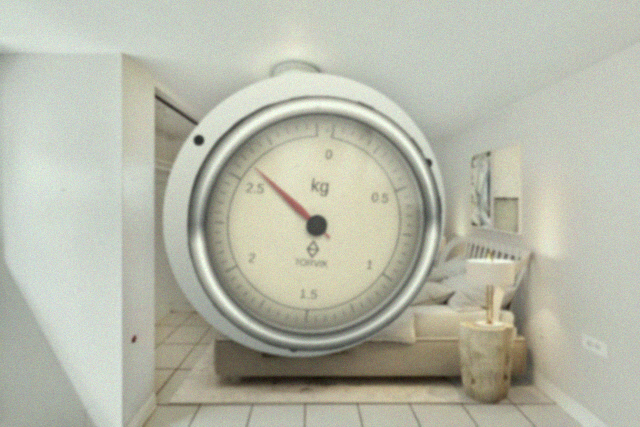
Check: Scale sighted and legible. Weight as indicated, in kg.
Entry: 2.6 kg
